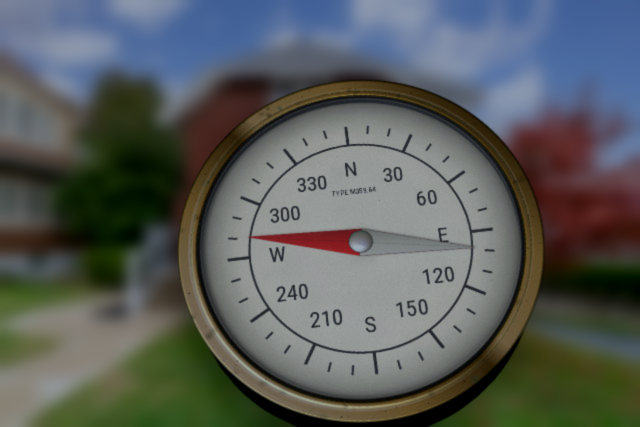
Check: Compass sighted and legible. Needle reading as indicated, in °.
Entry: 280 °
